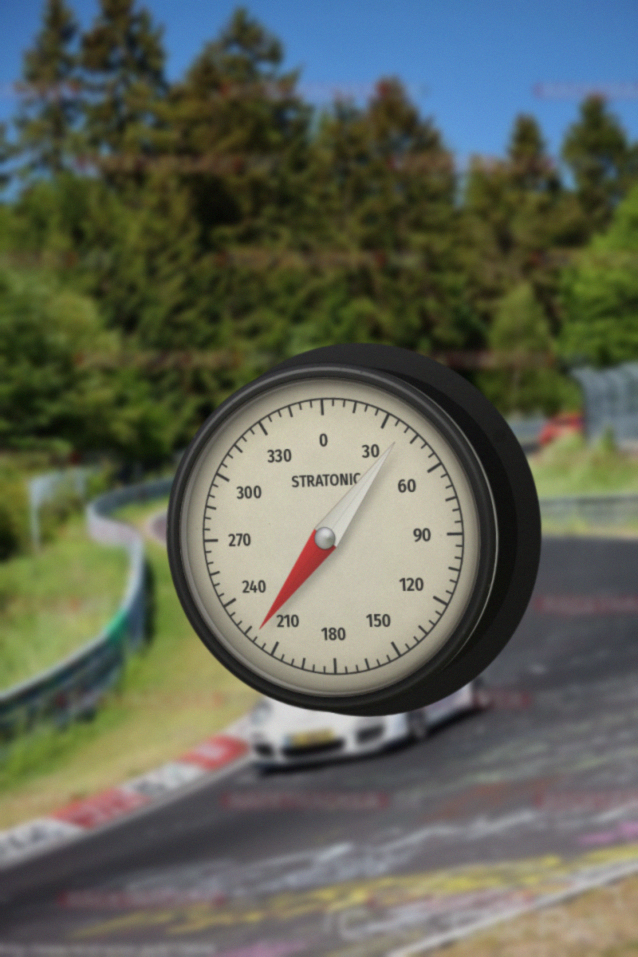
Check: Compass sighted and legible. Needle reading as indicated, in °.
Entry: 220 °
